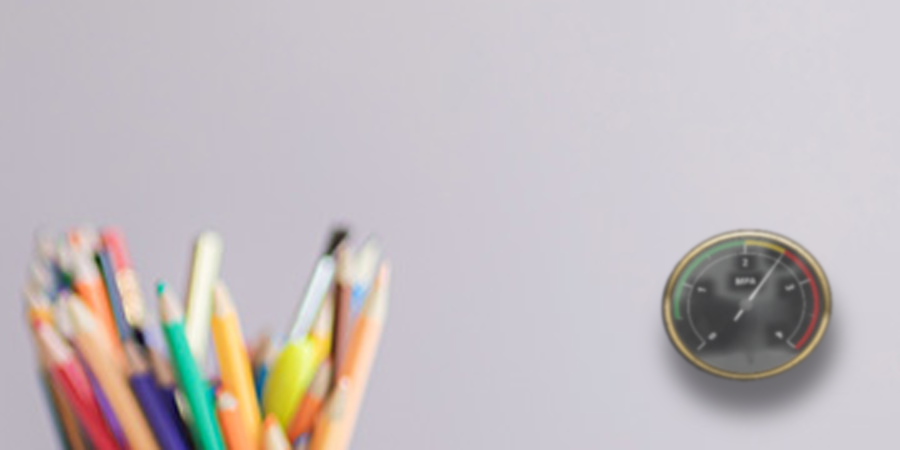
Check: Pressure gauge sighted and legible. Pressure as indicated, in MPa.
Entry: 2.5 MPa
